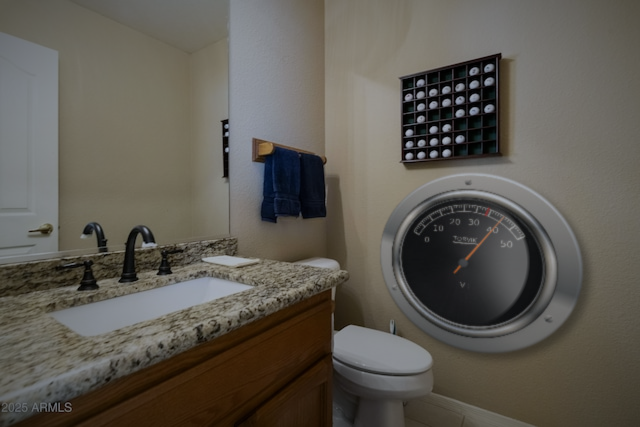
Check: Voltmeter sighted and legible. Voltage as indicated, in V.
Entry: 40 V
